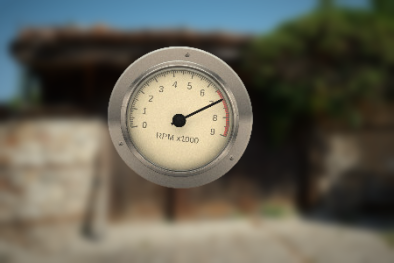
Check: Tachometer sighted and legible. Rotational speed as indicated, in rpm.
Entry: 7000 rpm
